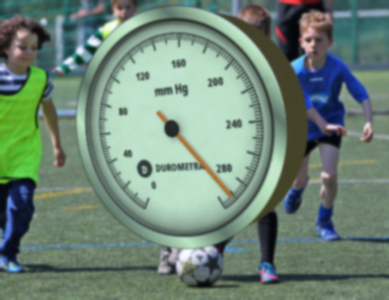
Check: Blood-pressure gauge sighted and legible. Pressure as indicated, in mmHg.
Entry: 290 mmHg
